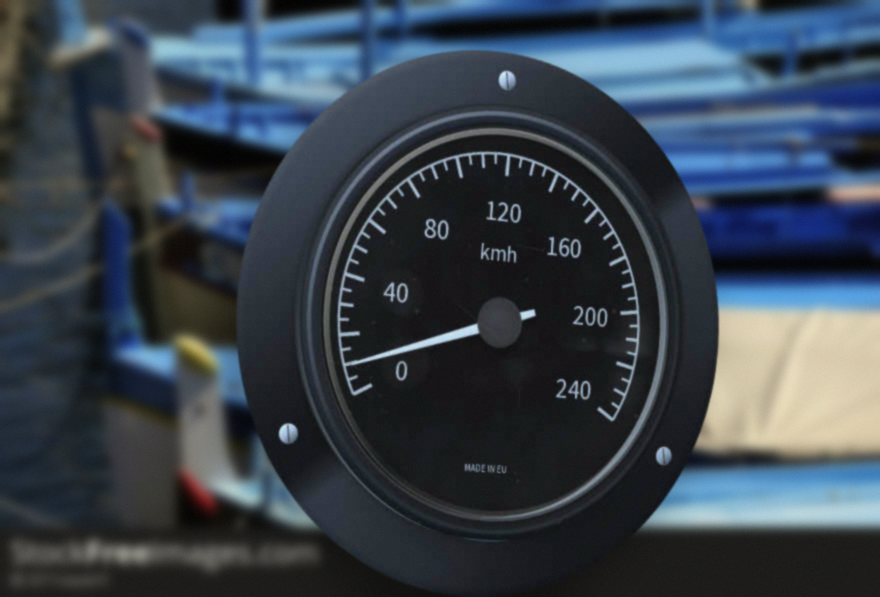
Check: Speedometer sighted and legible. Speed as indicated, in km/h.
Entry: 10 km/h
